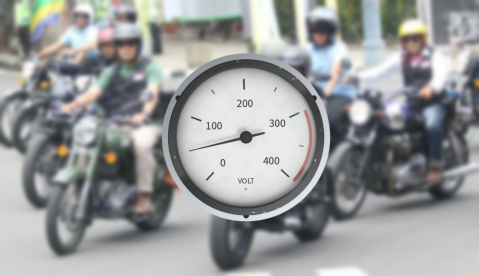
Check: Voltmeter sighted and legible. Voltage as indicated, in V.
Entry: 50 V
